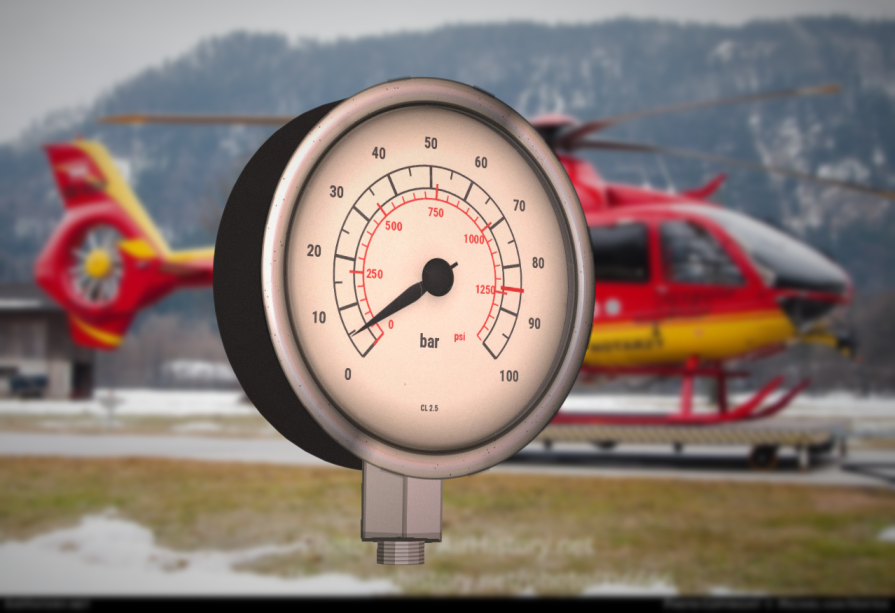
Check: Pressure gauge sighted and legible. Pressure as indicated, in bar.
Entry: 5 bar
